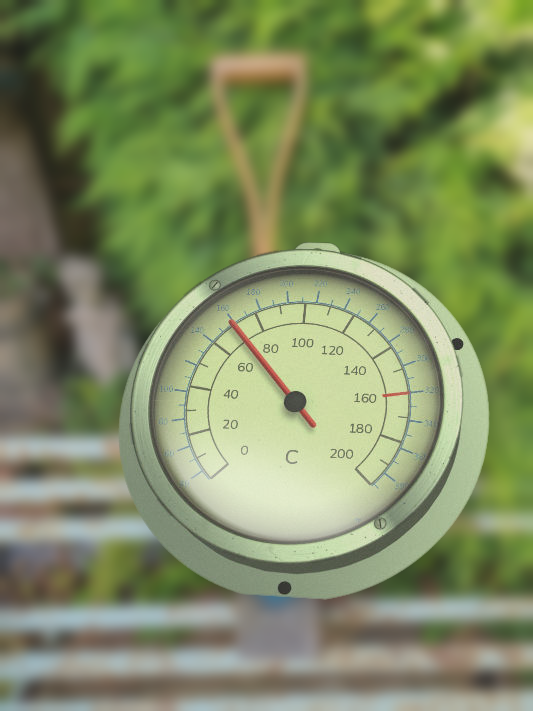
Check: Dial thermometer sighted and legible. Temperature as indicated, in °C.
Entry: 70 °C
